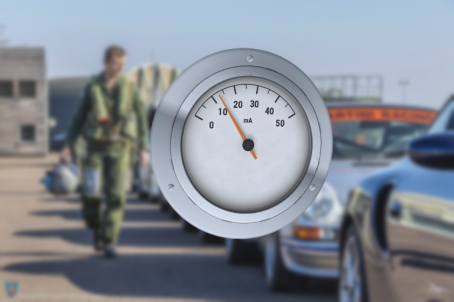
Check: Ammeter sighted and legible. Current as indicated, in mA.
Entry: 12.5 mA
